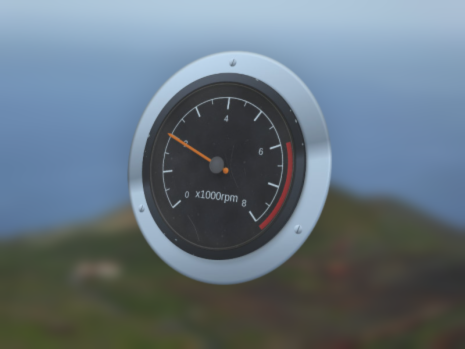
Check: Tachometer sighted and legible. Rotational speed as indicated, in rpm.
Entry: 2000 rpm
